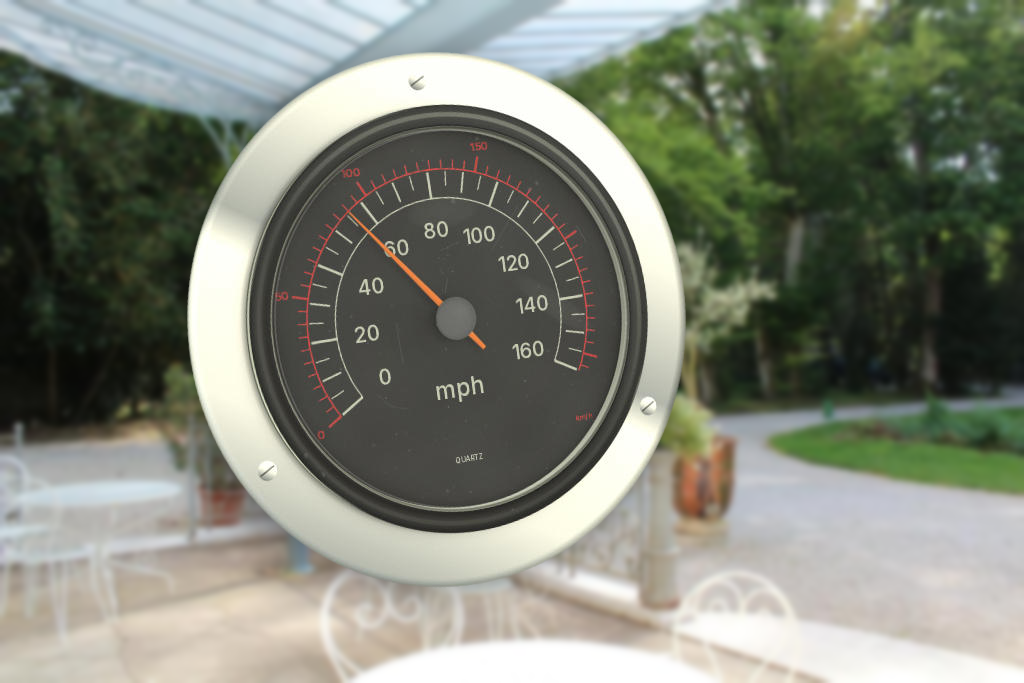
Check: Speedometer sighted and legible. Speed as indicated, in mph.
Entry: 55 mph
